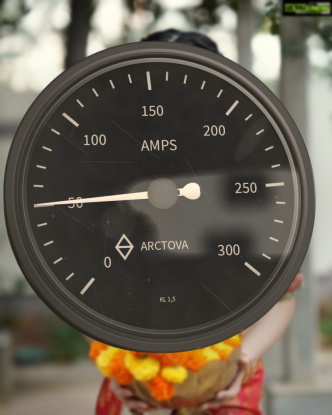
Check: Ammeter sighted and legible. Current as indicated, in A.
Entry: 50 A
